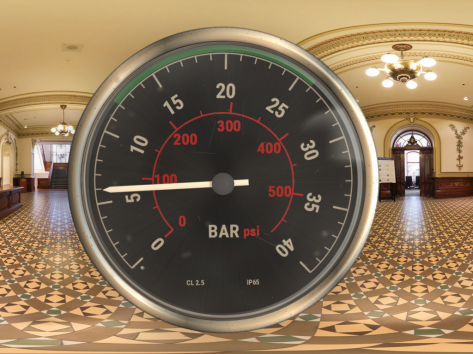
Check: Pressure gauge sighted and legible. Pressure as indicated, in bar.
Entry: 6 bar
